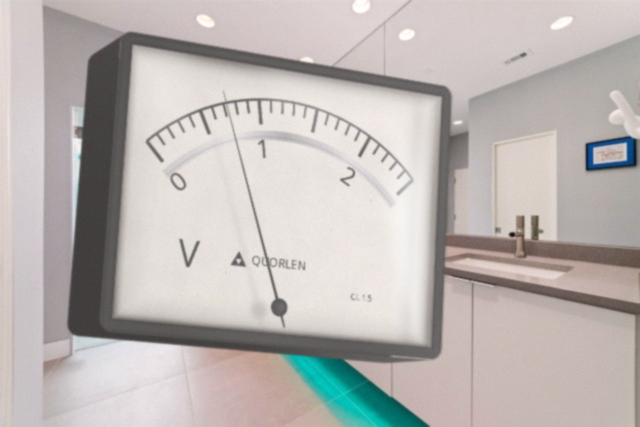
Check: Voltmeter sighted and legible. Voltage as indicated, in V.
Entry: 0.7 V
